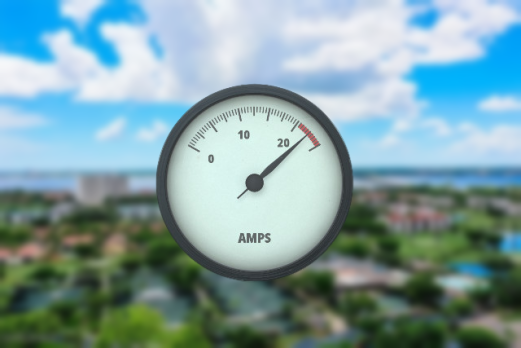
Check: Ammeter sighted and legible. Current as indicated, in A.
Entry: 22.5 A
